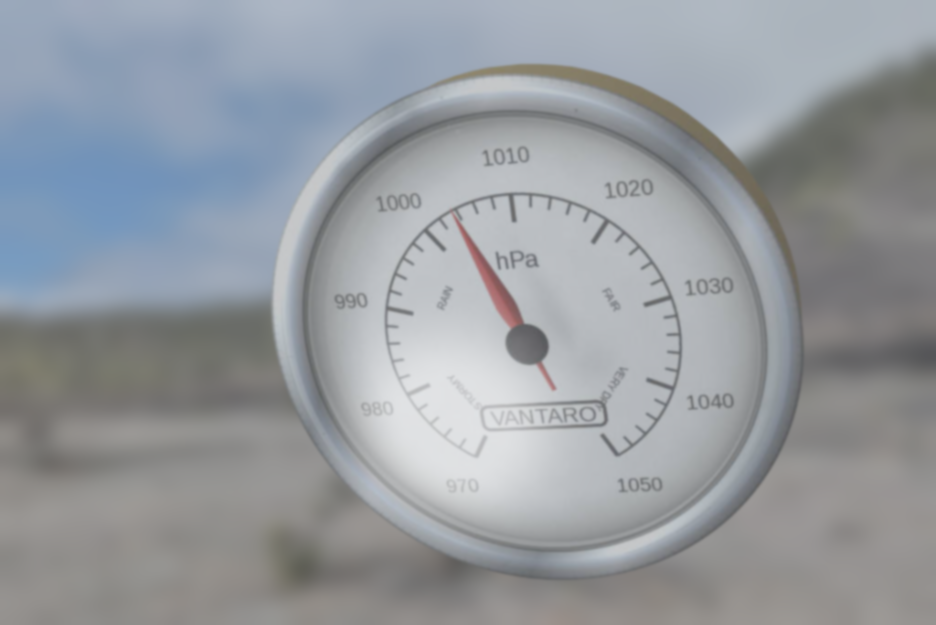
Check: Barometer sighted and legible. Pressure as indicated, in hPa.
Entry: 1004 hPa
